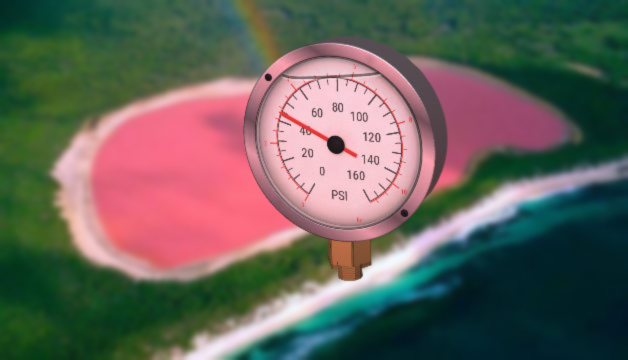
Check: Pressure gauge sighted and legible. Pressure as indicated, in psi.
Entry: 45 psi
